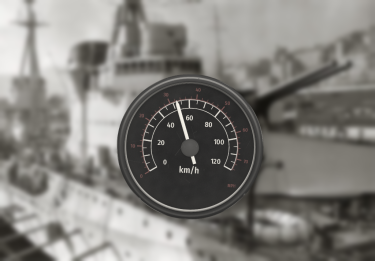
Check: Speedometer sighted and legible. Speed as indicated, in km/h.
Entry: 52.5 km/h
